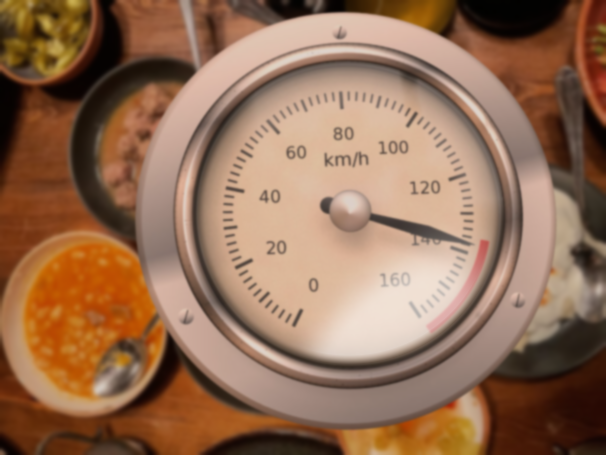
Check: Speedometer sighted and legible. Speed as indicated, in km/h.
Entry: 138 km/h
